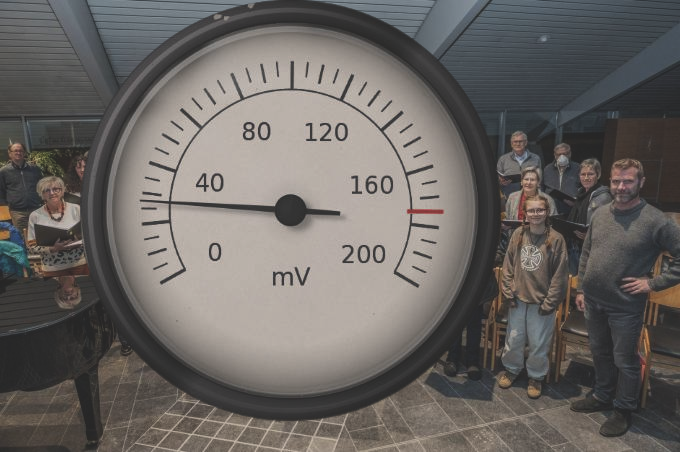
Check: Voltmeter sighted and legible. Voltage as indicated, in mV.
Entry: 27.5 mV
